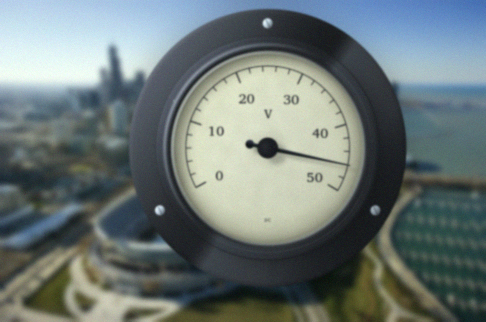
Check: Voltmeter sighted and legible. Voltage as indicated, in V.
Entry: 46 V
